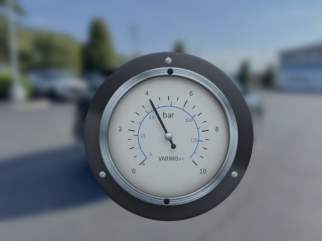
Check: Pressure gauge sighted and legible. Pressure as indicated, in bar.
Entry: 4 bar
